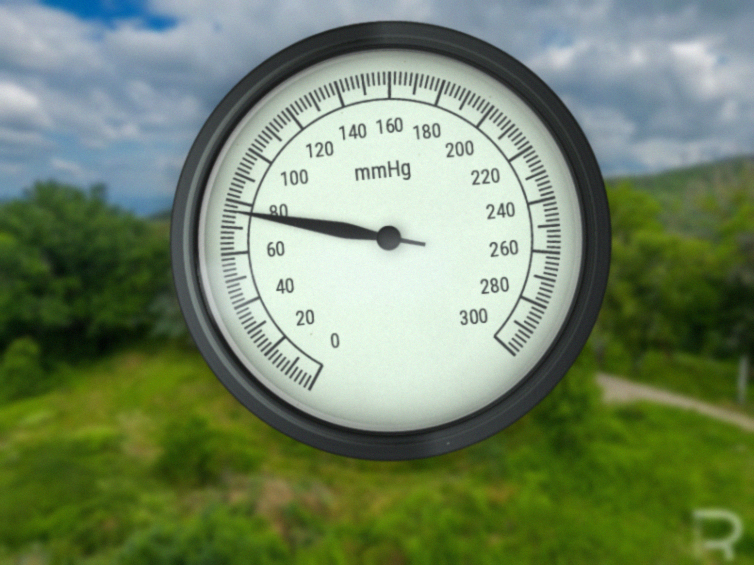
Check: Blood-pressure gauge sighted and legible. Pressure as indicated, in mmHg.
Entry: 76 mmHg
